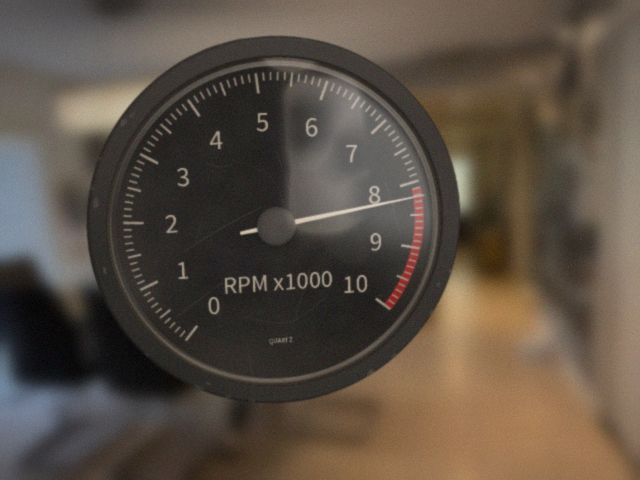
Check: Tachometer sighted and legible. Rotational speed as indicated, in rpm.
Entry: 8200 rpm
